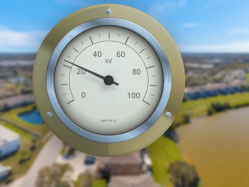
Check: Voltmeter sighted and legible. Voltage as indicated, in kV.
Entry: 22.5 kV
